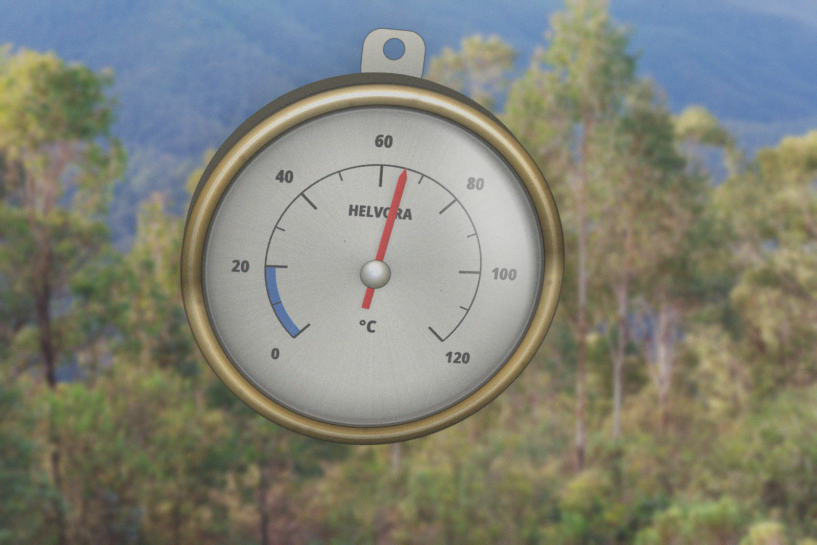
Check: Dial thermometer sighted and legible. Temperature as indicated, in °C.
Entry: 65 °C
